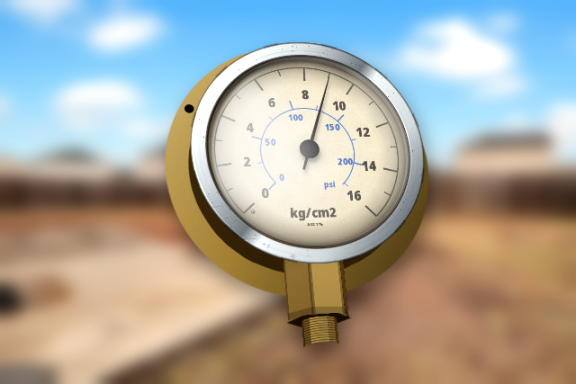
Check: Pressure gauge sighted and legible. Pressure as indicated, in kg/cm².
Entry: 9 kg/cm²
